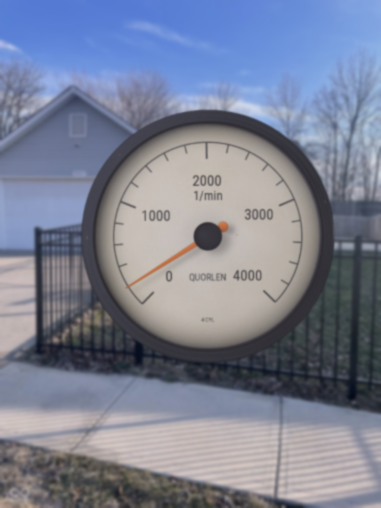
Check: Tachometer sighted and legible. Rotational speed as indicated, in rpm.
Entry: 200 rpm
